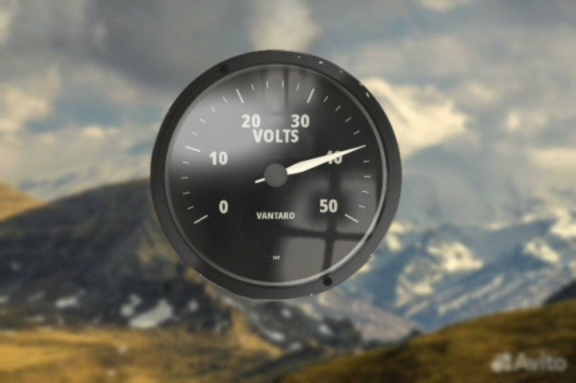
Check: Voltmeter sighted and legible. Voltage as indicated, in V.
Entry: 40 V
